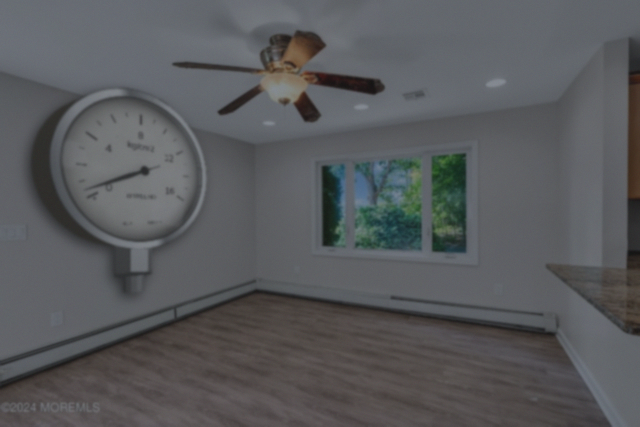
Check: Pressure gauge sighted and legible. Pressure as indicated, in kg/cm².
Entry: 0.5 kg/cm²
